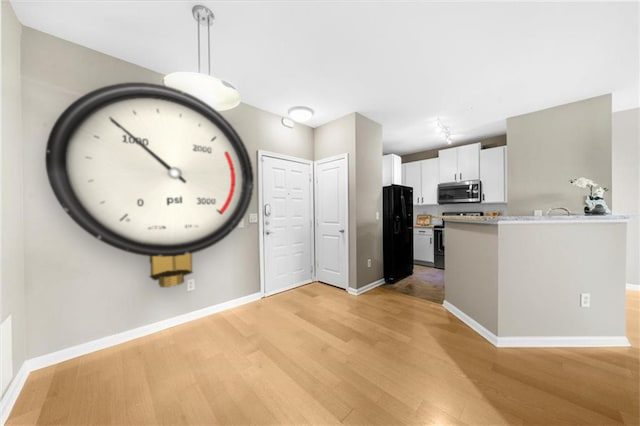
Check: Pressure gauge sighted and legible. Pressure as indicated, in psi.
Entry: 1000 psi
